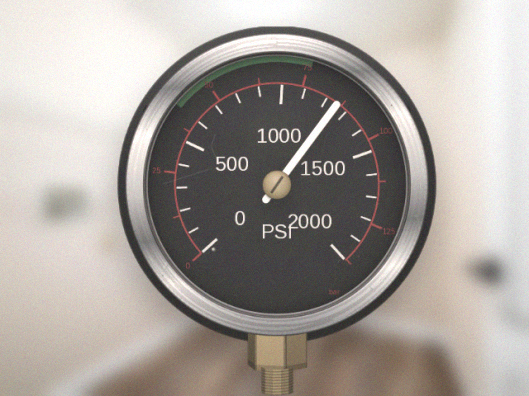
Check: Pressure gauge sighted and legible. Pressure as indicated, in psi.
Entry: 1250 psi
